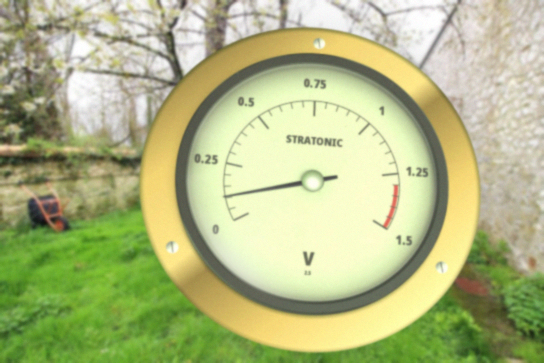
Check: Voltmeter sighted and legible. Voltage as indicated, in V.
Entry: 0.1 V
